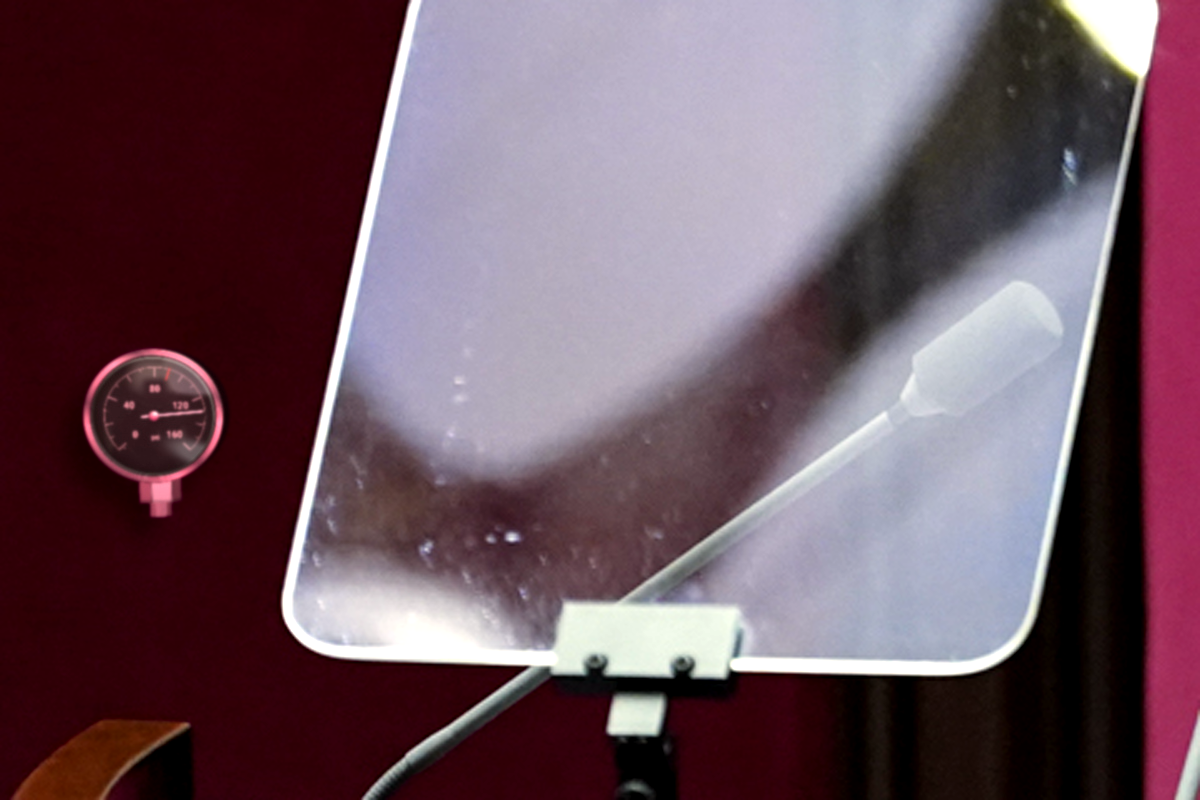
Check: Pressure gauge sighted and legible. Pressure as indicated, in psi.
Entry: 130 psi
